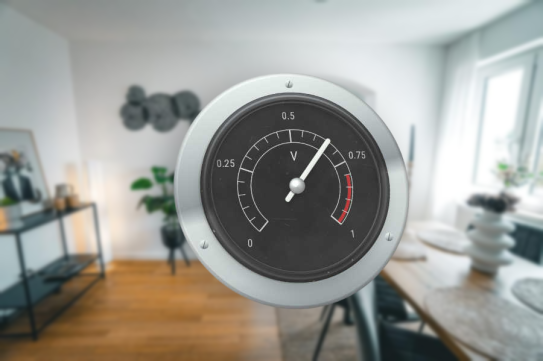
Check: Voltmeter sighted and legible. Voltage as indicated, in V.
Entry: 0.65 V
